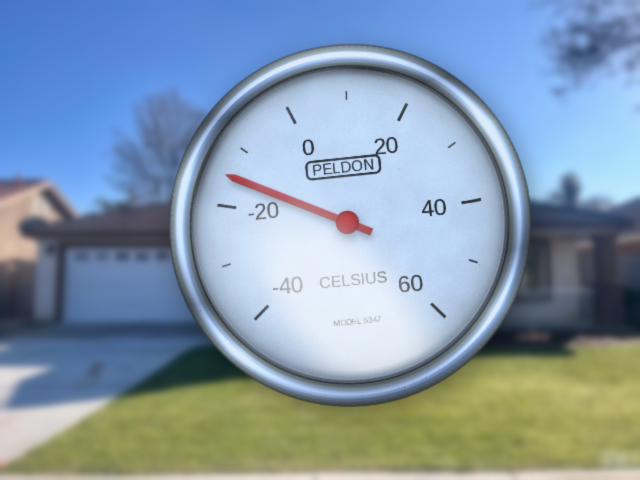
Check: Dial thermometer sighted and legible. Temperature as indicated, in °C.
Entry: -15 °C
